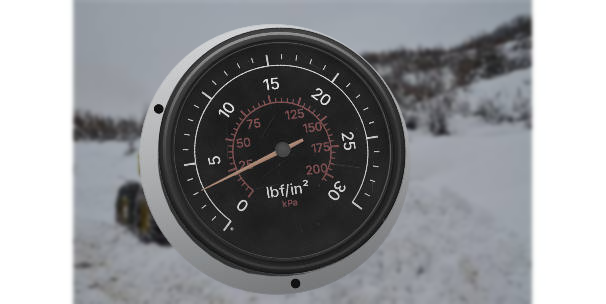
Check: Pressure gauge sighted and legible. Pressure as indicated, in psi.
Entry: 3 psi
